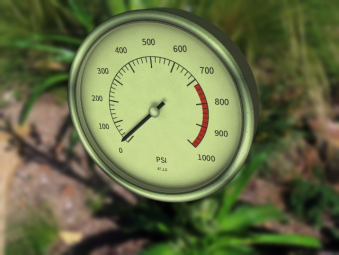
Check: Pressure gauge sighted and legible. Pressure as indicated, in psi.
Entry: 20 psi
